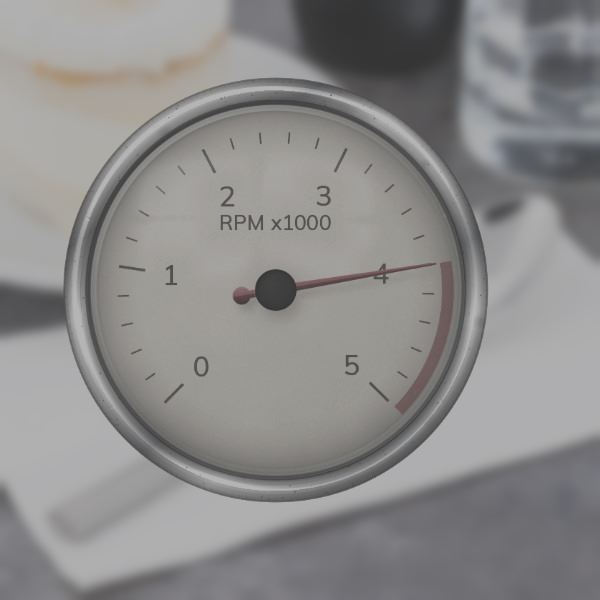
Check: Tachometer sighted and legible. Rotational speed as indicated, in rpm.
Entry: 4000 rpm
